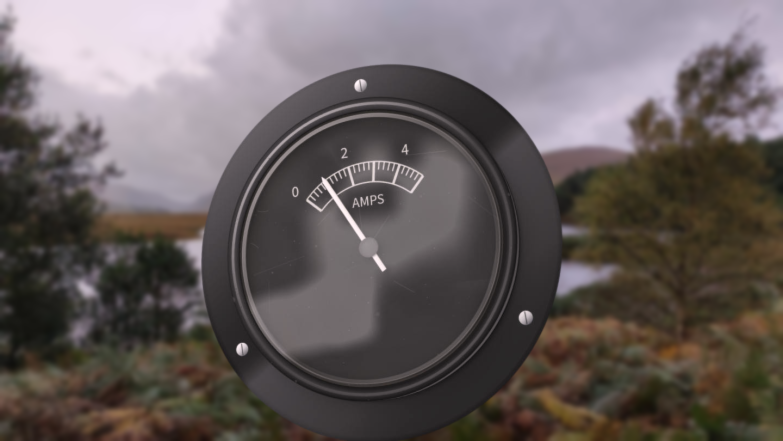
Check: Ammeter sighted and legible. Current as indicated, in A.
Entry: 1 A
